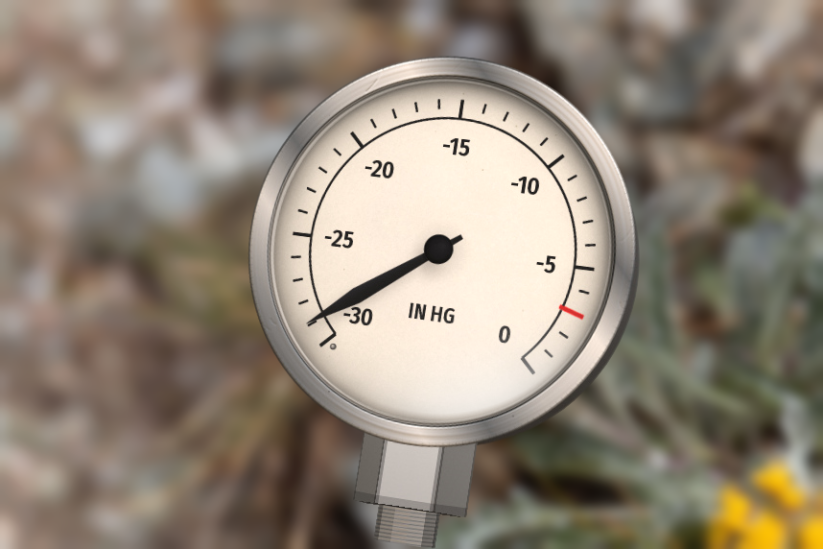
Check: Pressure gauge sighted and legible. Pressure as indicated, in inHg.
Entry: -29 inHg
